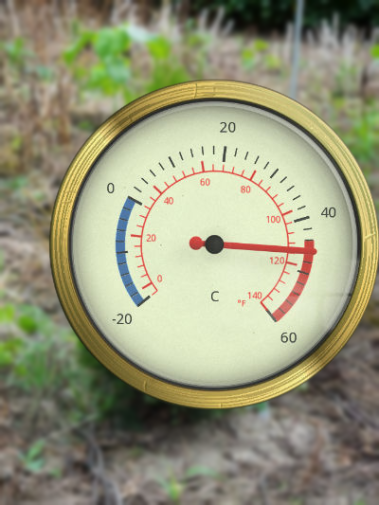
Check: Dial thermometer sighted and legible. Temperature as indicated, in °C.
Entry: 46 °C
